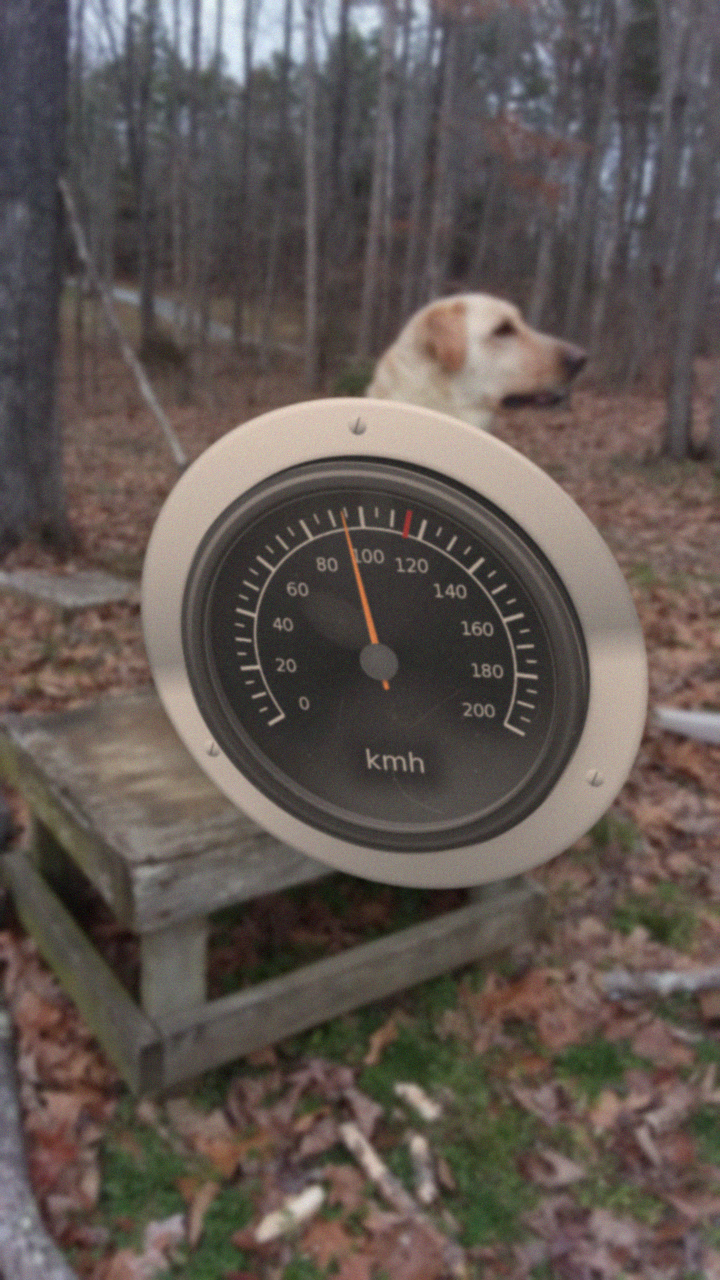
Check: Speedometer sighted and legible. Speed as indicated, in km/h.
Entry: 95 km/h
